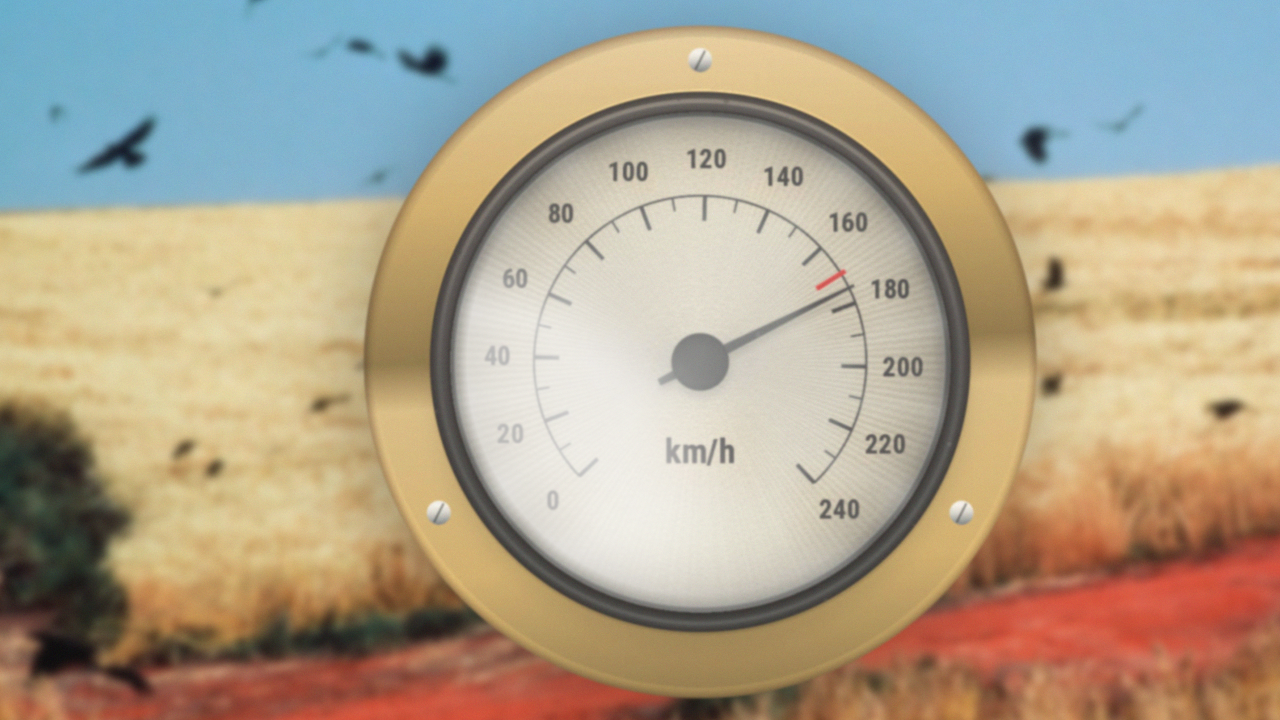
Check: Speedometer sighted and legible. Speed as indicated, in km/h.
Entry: 175 km/h
